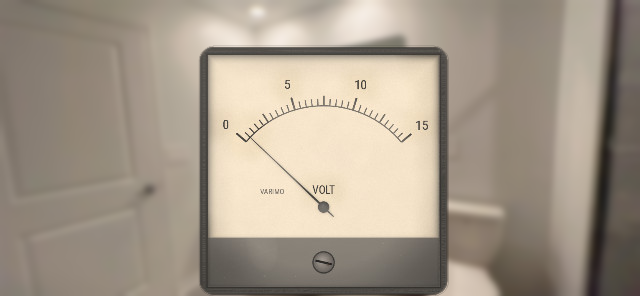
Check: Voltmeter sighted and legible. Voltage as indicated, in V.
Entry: 0.5 V
